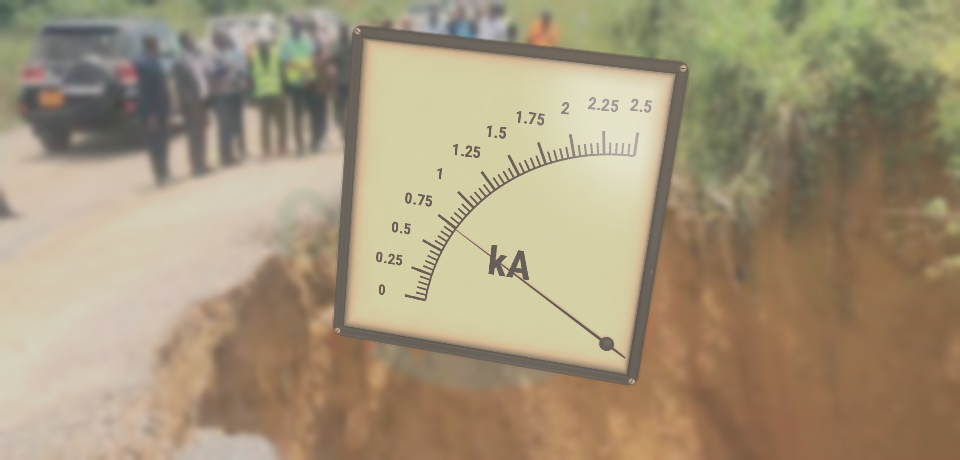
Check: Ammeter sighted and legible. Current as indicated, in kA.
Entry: 0.75 kA
